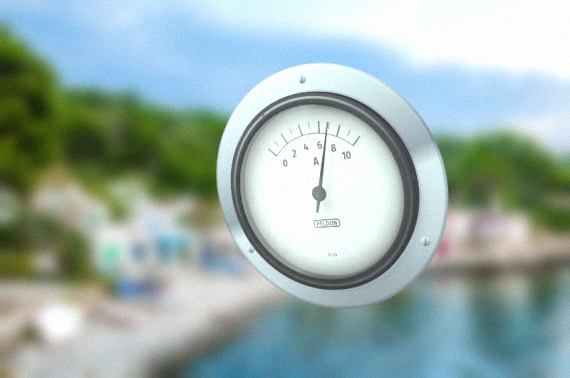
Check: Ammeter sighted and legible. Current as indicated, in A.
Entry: 7 A
